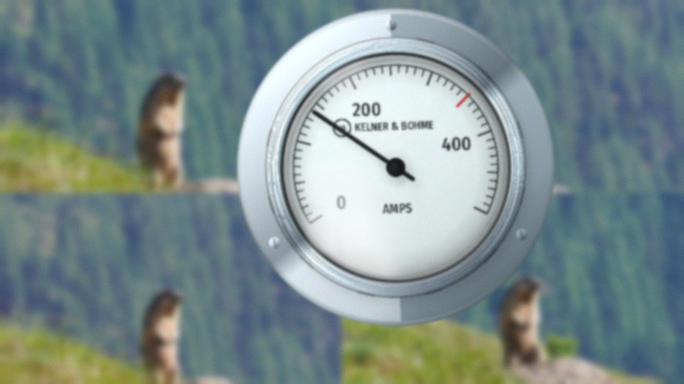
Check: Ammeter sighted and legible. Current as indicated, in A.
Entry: 140 A
